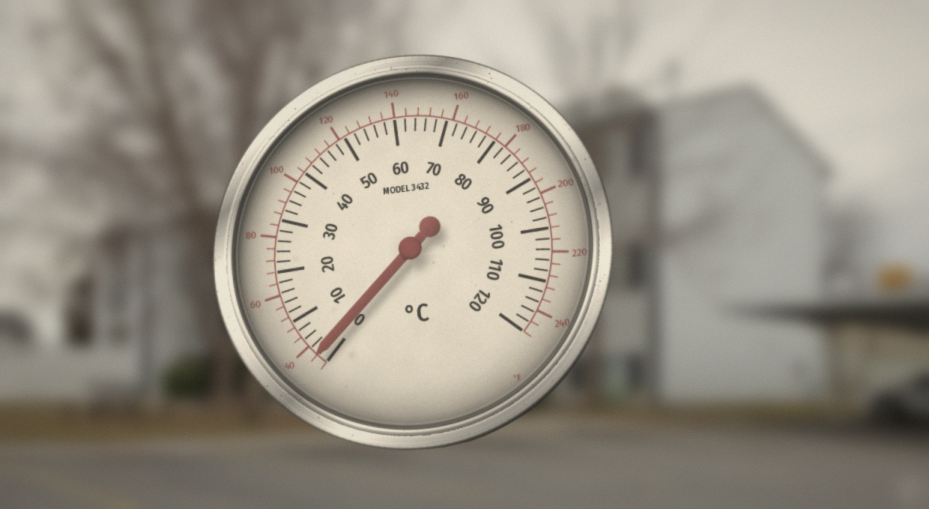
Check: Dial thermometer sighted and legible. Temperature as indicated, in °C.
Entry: 2 °C
